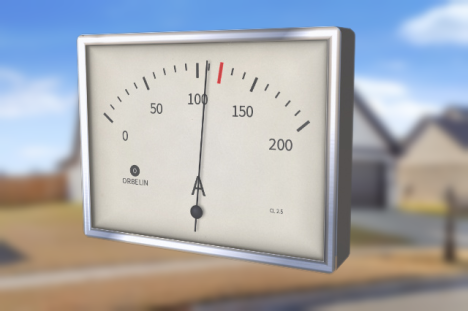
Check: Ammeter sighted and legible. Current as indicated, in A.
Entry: 110 A
